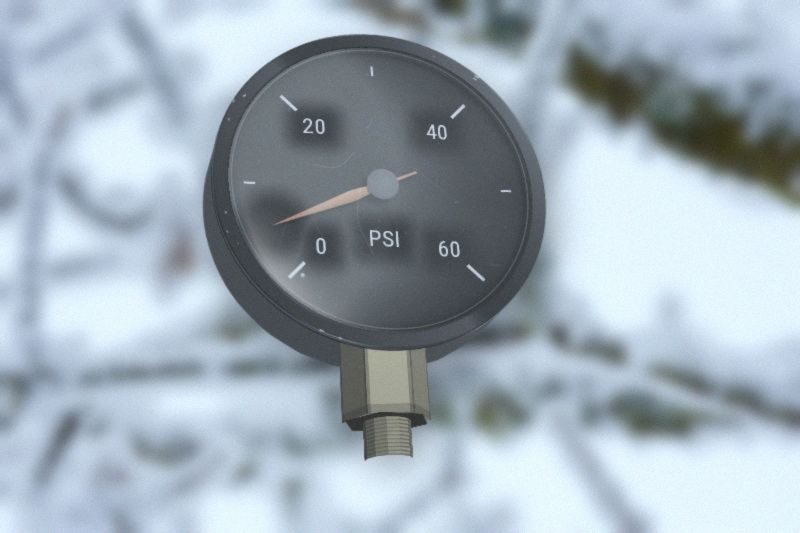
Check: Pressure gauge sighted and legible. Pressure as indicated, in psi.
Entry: 5 psi
